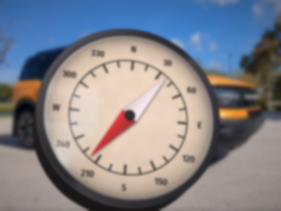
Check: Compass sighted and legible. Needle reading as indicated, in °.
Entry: 217.5 °
